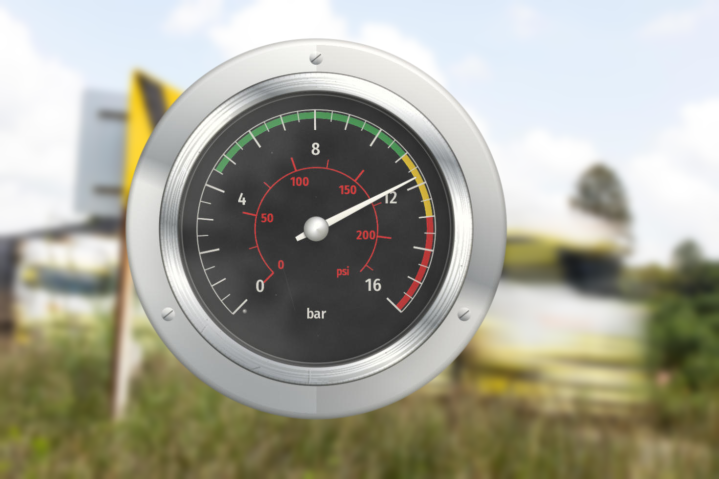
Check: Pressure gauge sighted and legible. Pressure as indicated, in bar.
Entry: 11.75 bar
